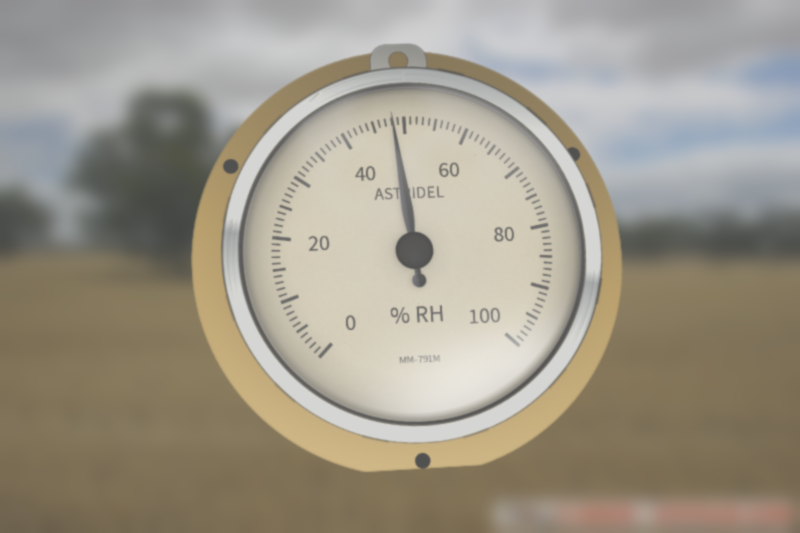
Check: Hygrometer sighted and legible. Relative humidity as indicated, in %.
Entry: 48 %
